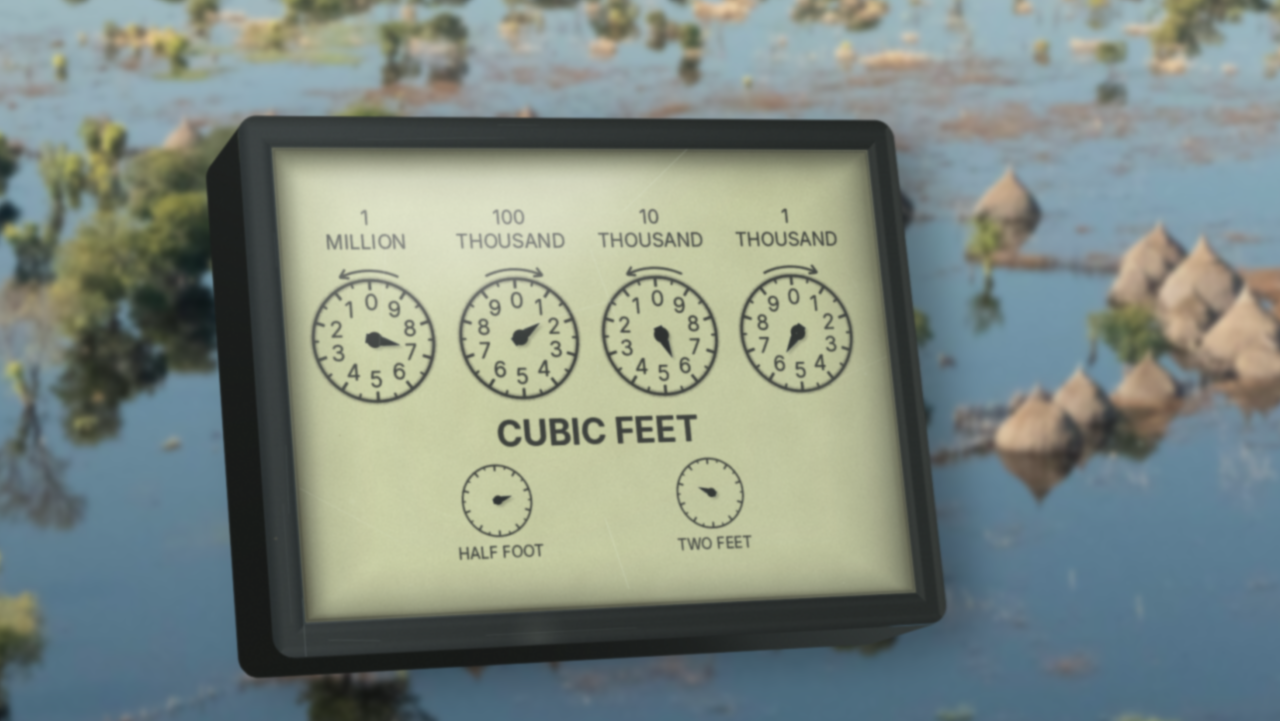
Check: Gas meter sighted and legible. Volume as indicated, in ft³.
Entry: 715600 ft³
